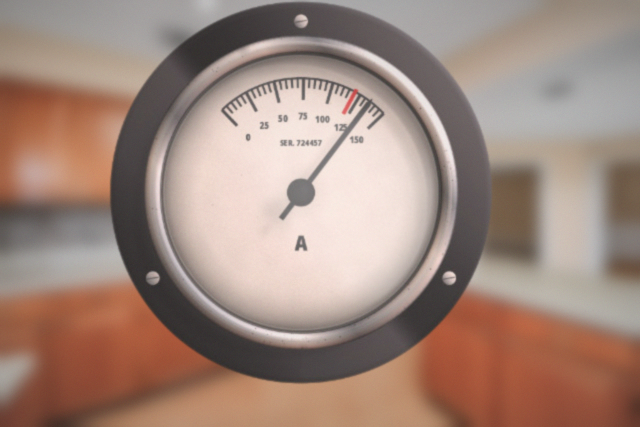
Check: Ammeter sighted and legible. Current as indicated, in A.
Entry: 135 A
